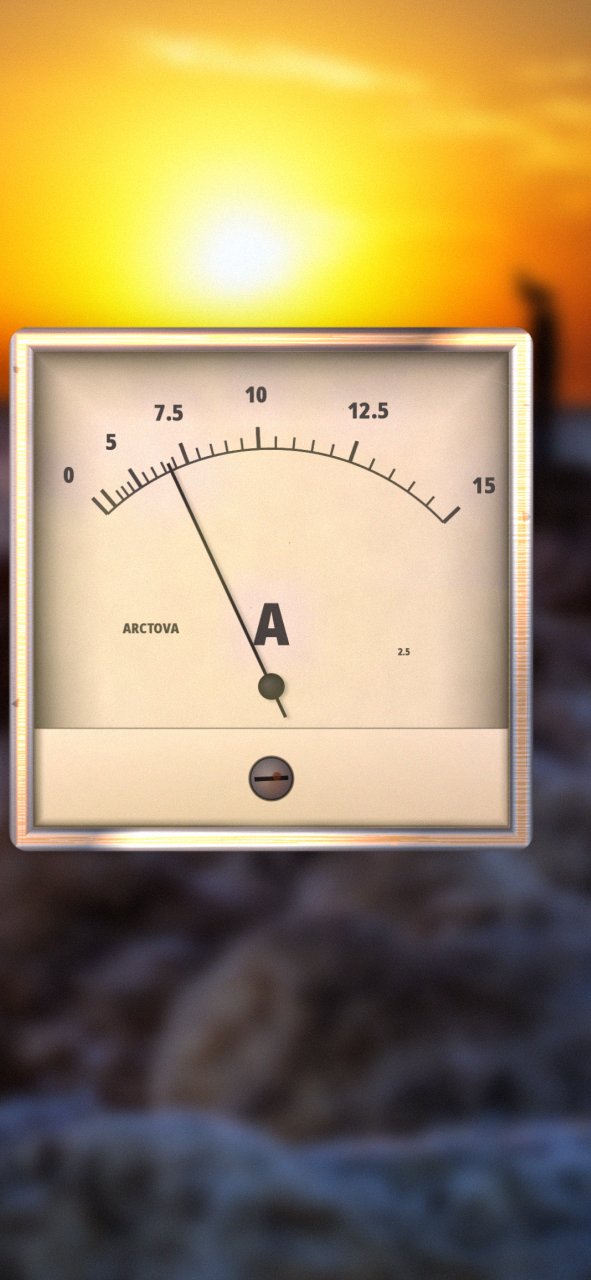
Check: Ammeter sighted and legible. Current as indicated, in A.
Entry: 6.75 A
